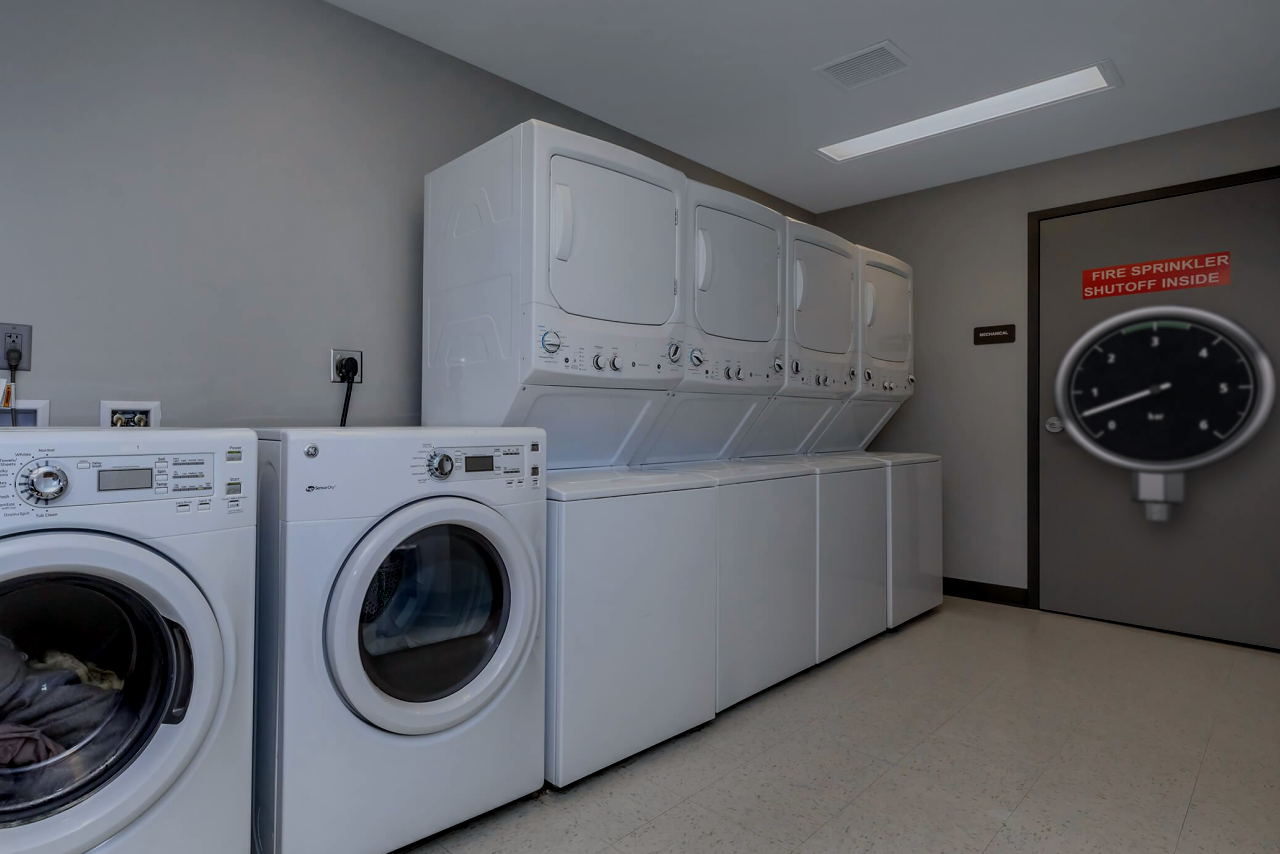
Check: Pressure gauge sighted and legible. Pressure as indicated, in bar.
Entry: 0.5 bar
